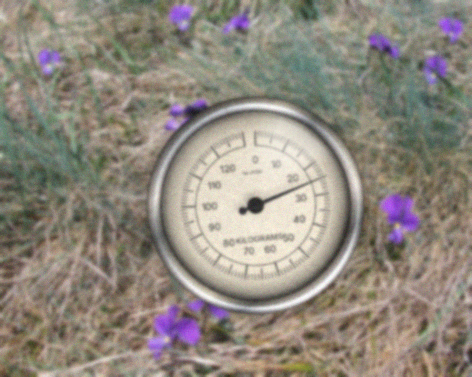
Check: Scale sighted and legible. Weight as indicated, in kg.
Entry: 25 kg
